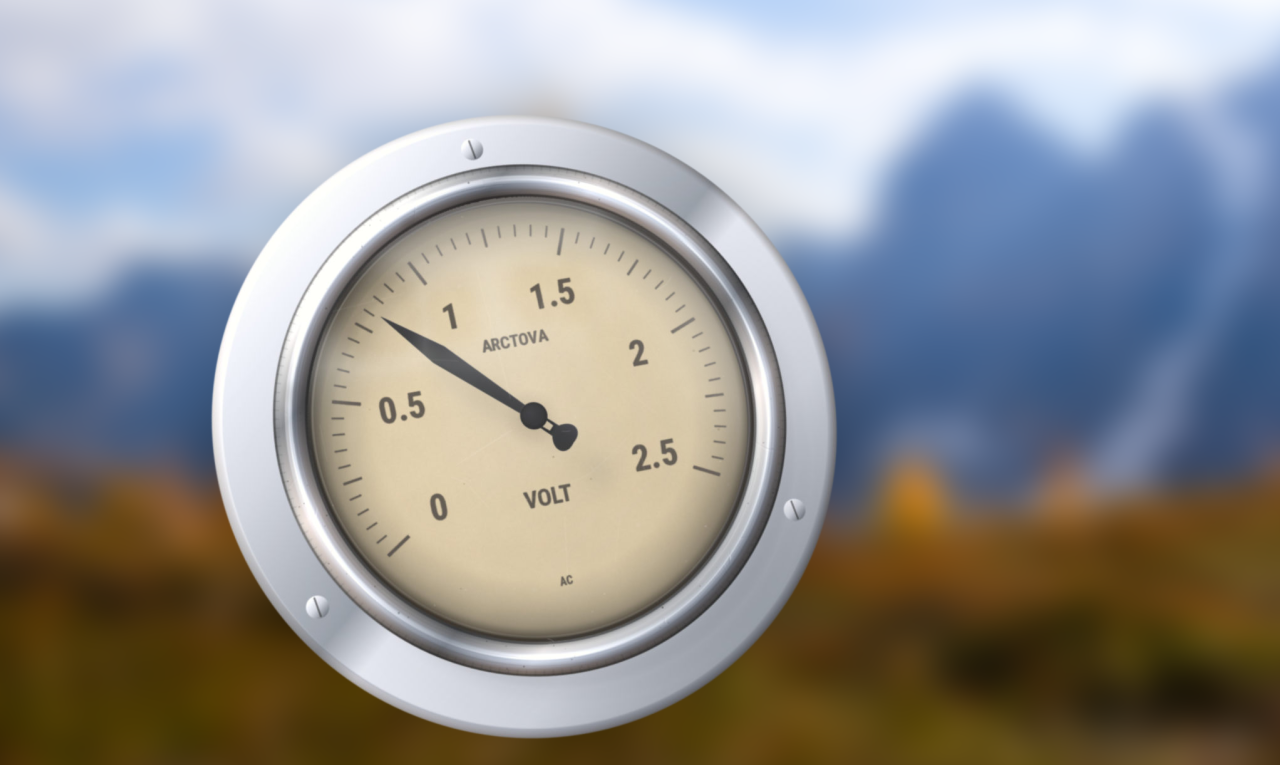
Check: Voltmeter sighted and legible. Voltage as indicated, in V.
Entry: 0.8 V
